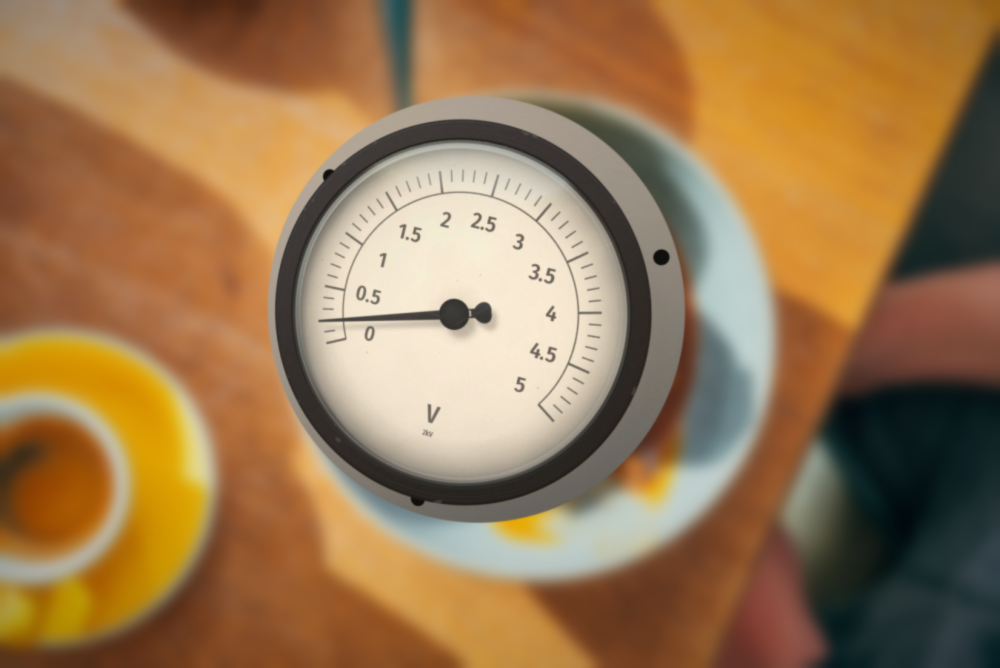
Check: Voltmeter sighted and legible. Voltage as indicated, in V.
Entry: 0.2 V
